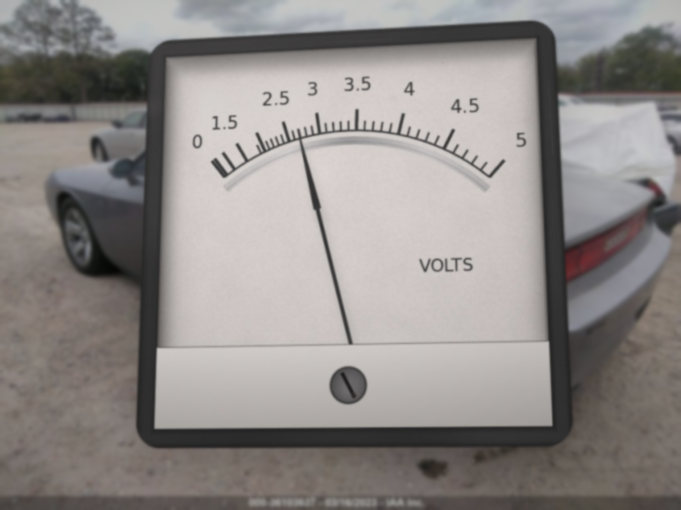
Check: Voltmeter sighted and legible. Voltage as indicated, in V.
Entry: 2.7 V
